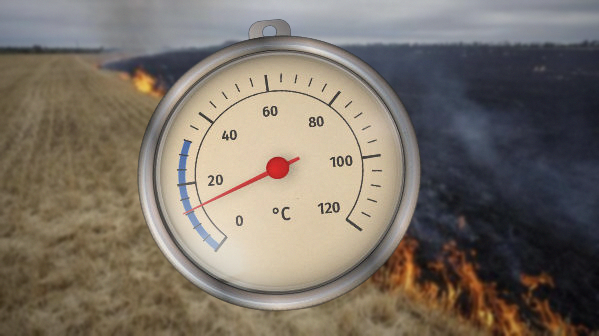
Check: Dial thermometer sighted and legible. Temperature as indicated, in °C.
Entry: 12 °C
